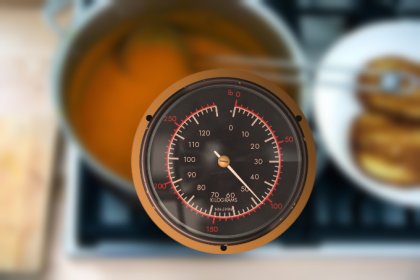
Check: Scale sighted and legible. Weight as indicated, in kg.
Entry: 48 kg
